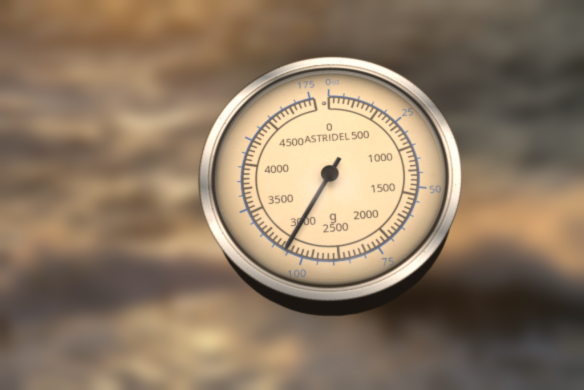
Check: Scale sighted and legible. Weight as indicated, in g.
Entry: 3000 g
